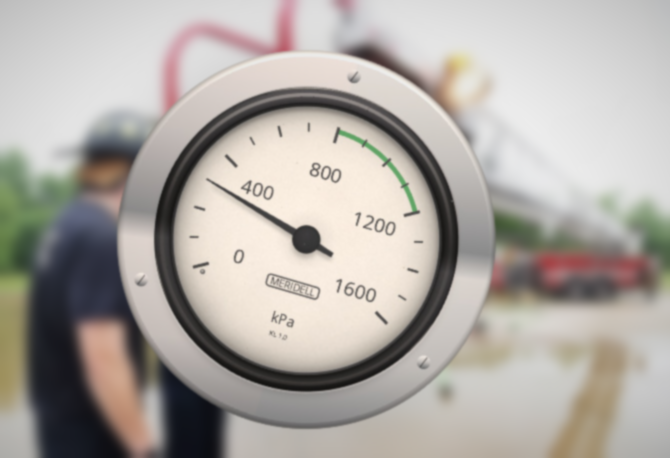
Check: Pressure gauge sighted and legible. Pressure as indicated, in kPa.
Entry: 300 kPa
